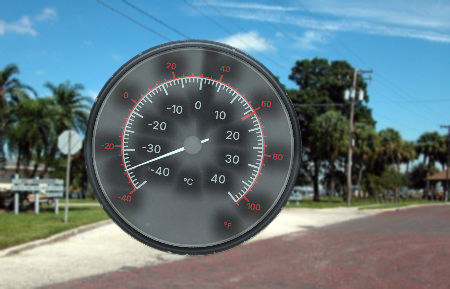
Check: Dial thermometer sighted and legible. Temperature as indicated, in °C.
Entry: -35 °C
